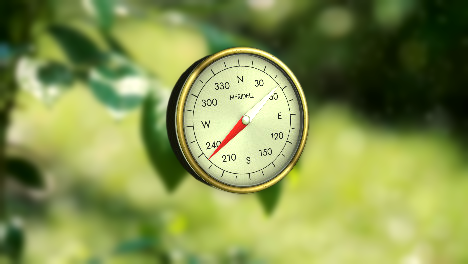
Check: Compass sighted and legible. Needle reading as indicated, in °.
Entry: 232.5 °
